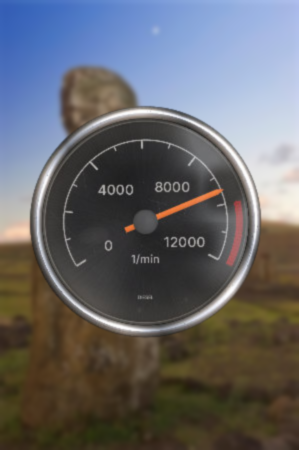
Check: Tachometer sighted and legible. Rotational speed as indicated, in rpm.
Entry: 9500 rpm
